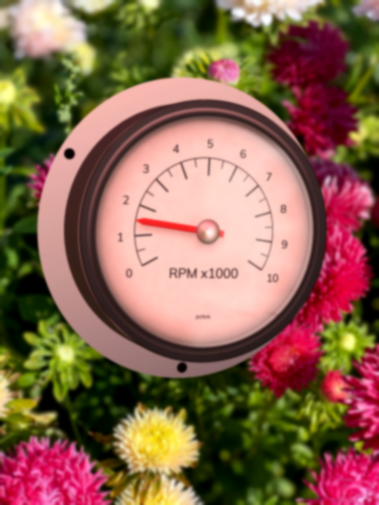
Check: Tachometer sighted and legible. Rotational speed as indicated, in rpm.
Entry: 1500 rpm
